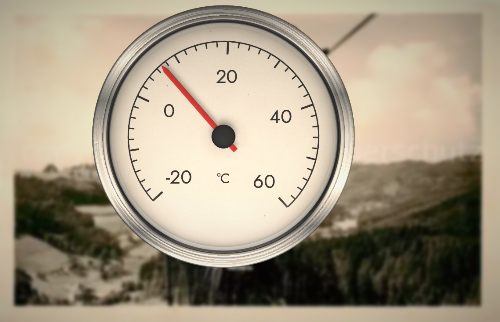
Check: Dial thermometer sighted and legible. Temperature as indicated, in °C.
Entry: 7 °C
